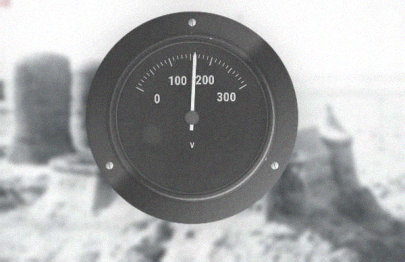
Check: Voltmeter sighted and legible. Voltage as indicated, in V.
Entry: 160 V
